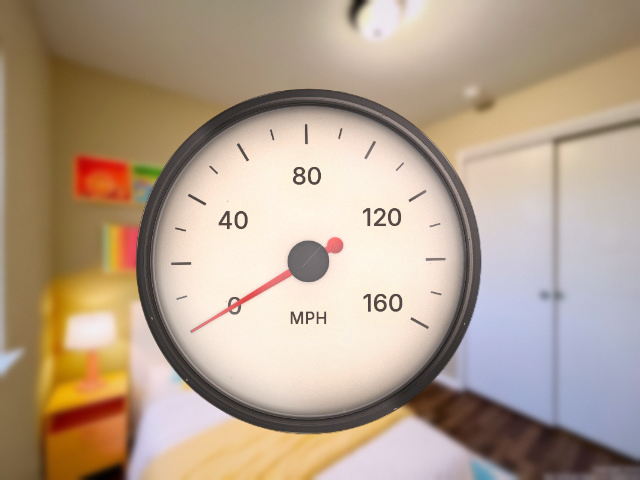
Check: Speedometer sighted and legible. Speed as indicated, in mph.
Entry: 0 mph
